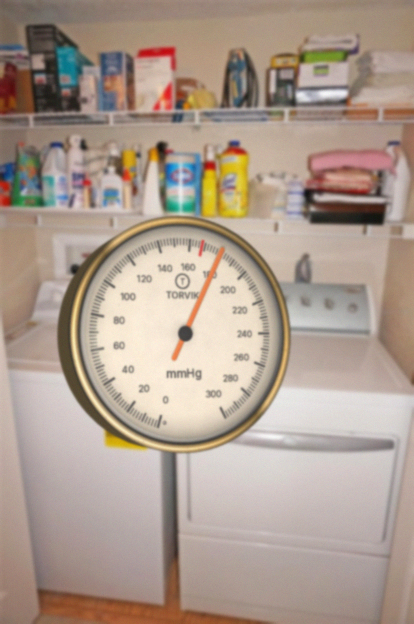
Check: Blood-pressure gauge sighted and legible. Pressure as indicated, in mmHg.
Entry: 180 mmHg
